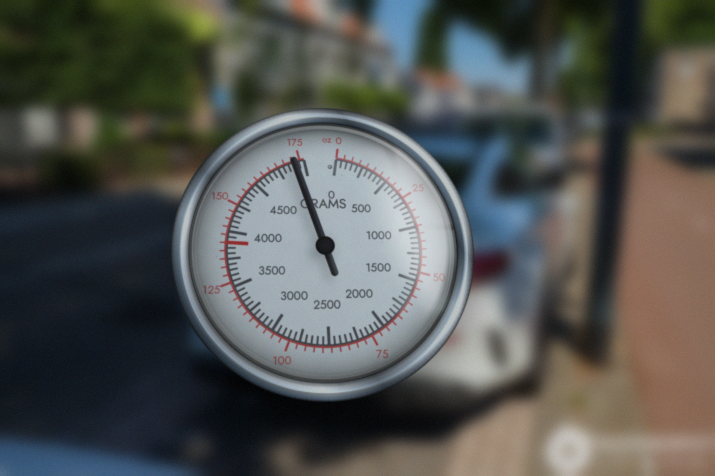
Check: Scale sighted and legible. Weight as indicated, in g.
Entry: 4900 g
